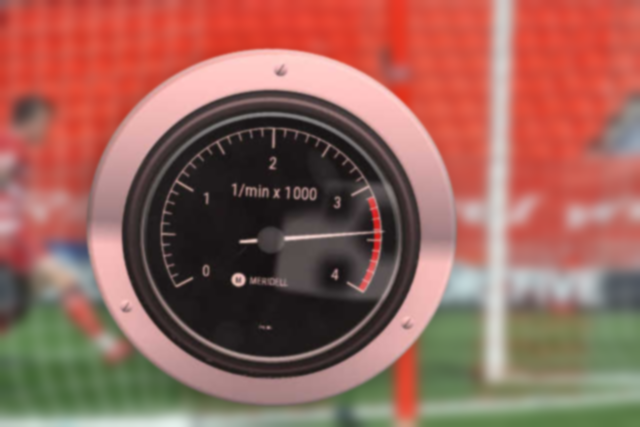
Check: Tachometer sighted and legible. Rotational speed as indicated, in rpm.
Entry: 3400 rpm
